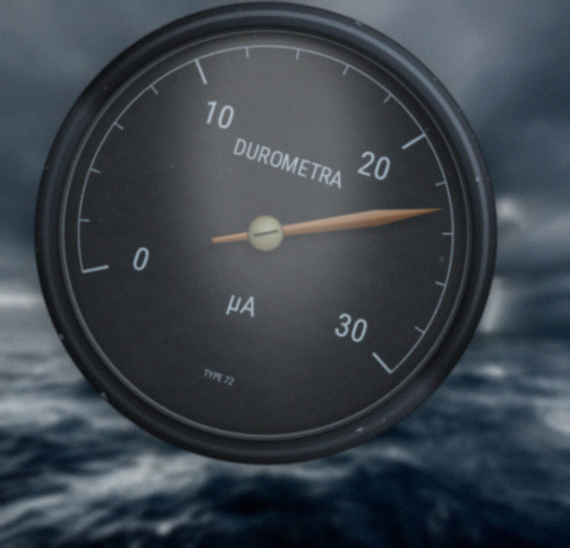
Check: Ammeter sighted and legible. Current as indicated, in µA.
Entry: 23 µA
